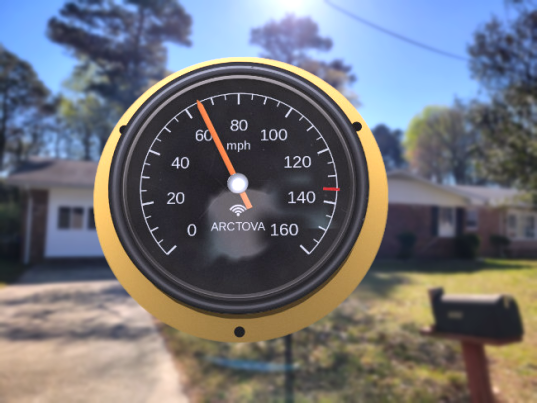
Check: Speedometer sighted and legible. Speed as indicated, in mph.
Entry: 65 mph
